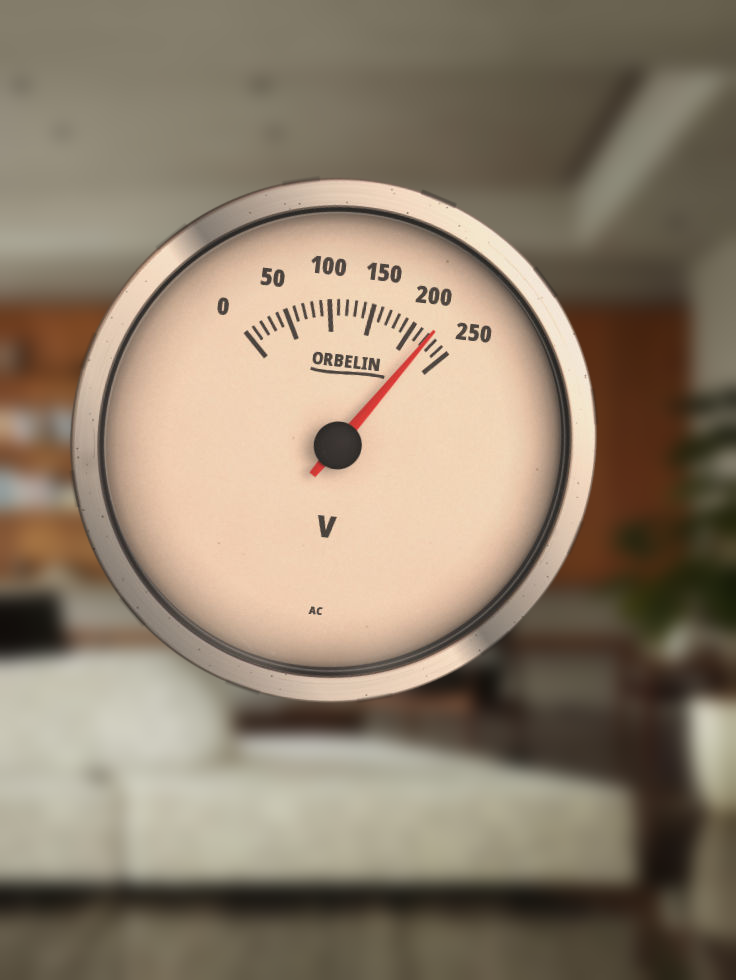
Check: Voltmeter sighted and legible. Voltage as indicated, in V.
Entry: 220 V
